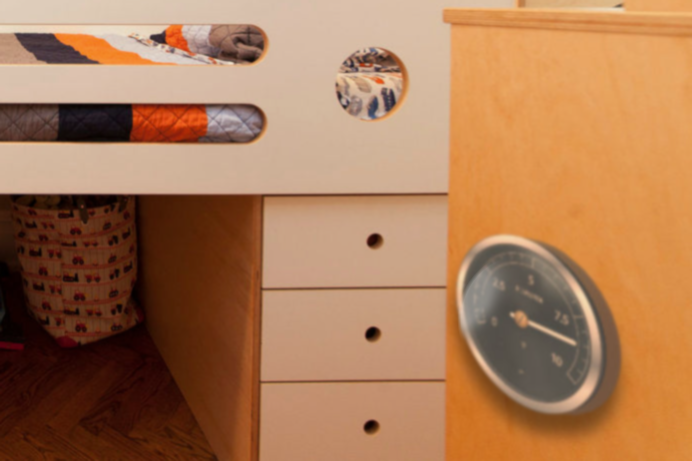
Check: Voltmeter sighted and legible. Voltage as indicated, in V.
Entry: 8.5 V
